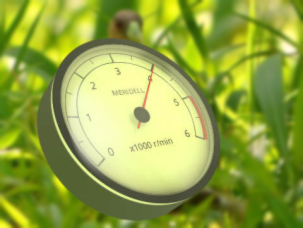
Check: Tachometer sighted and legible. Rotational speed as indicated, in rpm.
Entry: 4000 rpm
